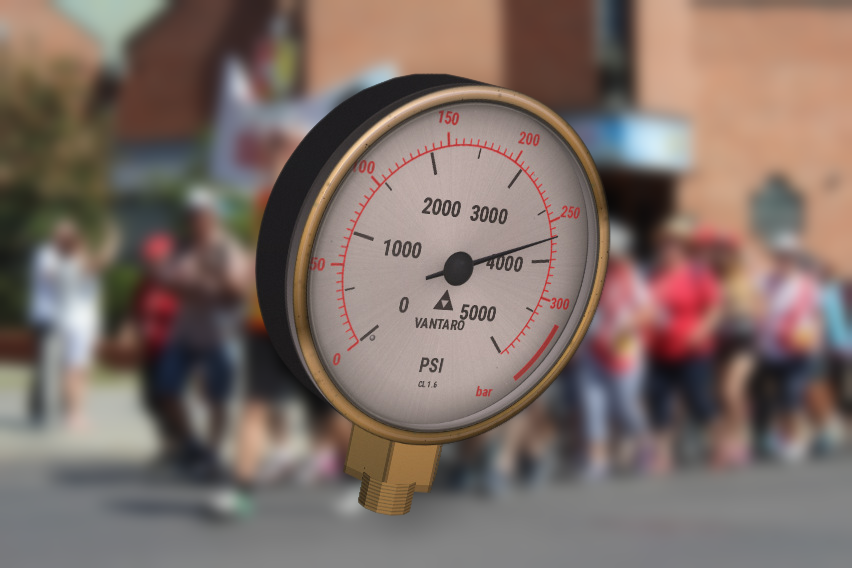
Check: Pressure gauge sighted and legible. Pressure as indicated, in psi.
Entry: 3750 psi
